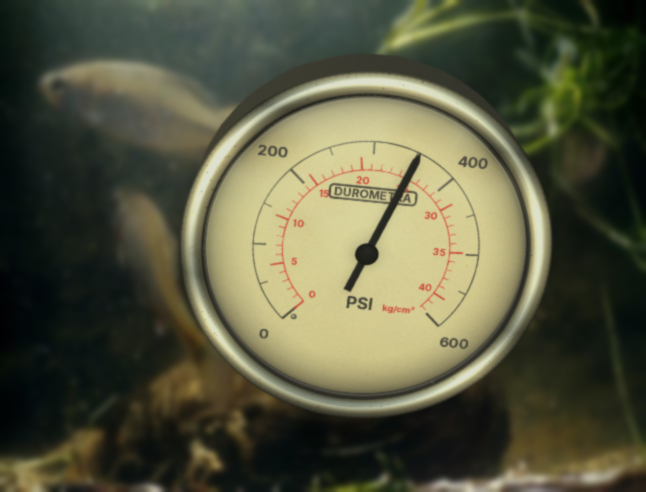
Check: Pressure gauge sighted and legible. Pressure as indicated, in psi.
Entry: 350 psi
